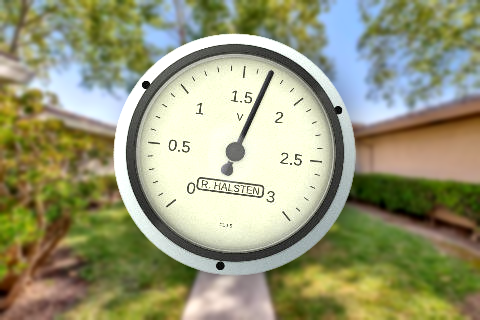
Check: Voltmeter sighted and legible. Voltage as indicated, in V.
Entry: 1.7 V
